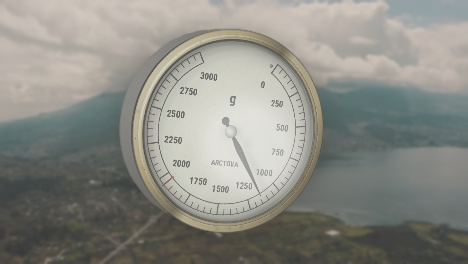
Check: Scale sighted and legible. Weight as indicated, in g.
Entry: 1150 g
